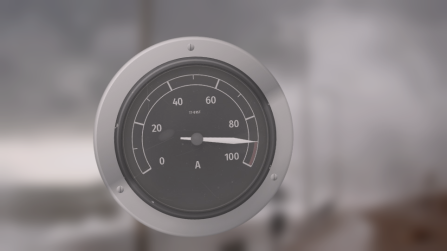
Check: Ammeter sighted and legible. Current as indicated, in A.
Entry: 90 A
